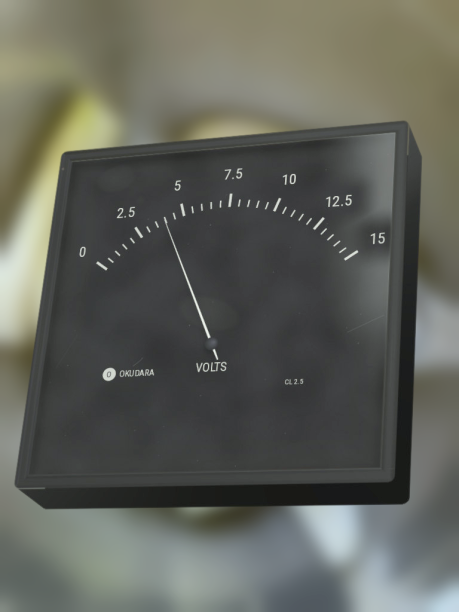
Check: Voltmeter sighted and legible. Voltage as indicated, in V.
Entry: 4 V
